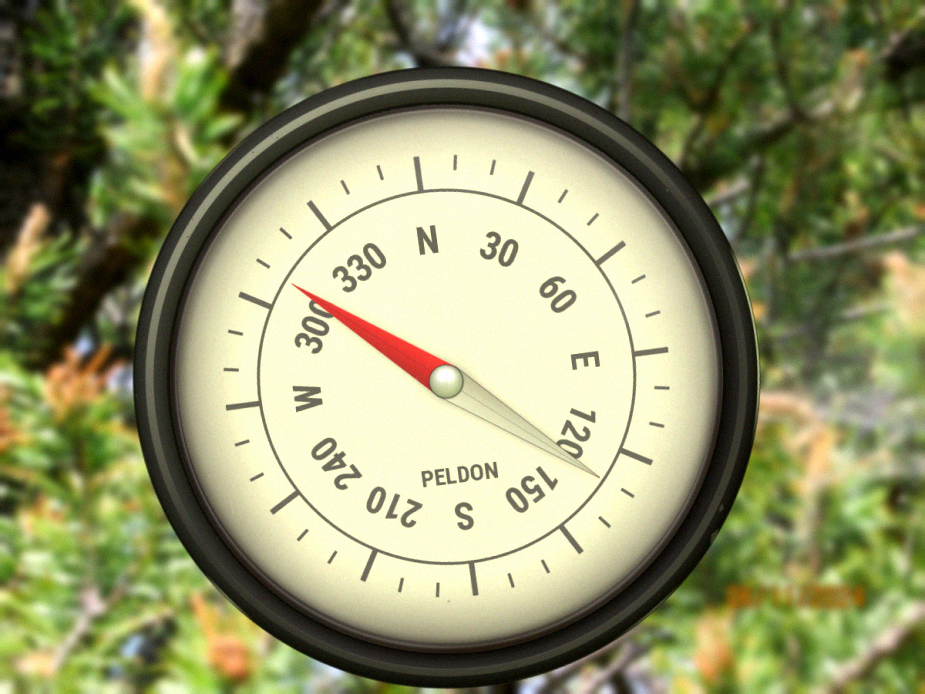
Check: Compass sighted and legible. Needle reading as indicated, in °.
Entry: 310 °
